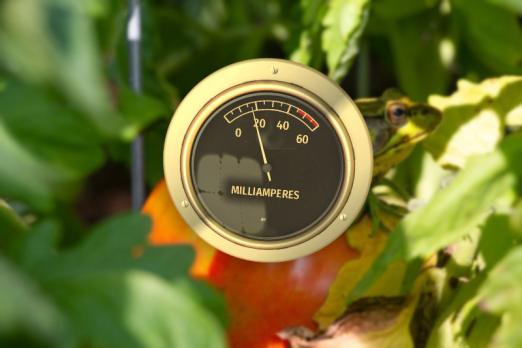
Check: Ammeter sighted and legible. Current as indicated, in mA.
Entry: 17.5 mA
